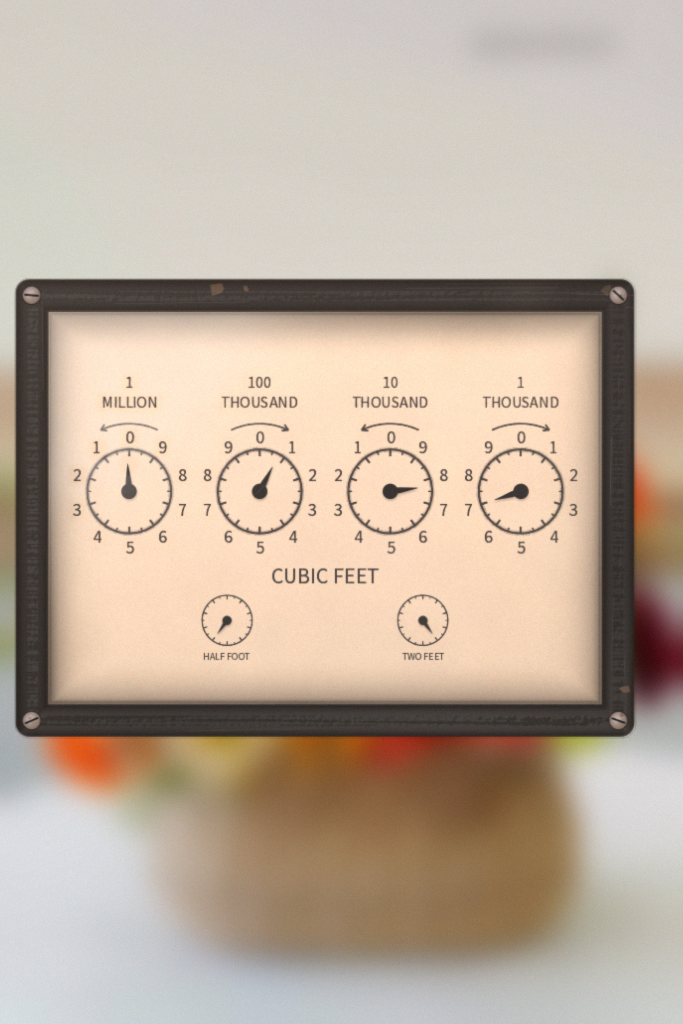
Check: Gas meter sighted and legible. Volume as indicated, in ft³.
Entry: 7700 ft³
